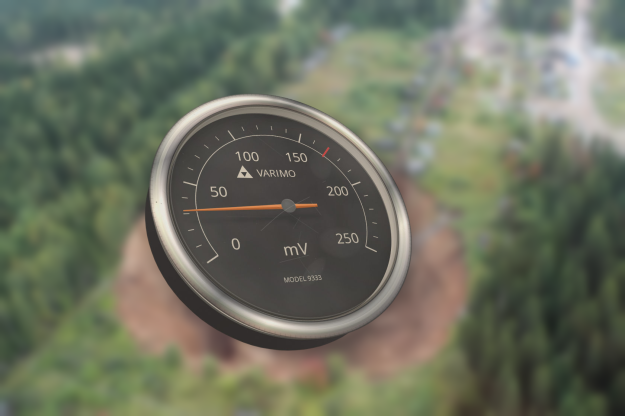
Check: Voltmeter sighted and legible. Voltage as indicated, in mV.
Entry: 30 mV
